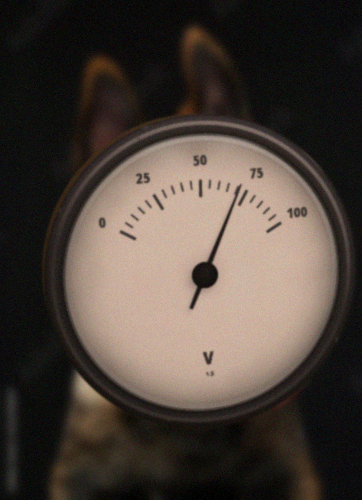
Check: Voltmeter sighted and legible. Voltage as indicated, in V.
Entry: 70 V
